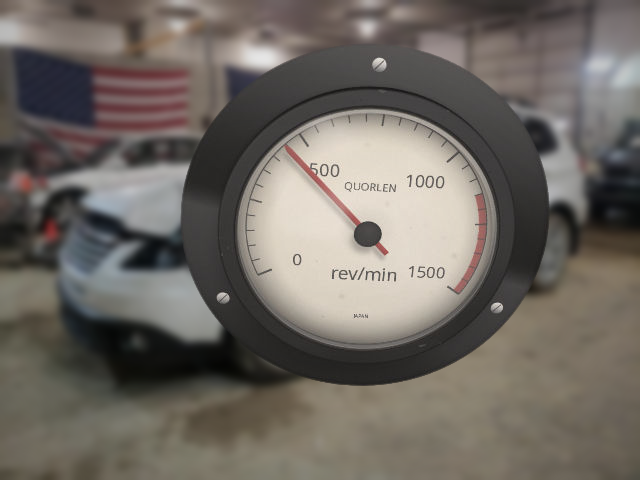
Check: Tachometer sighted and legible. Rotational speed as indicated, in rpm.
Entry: 450 rpm
